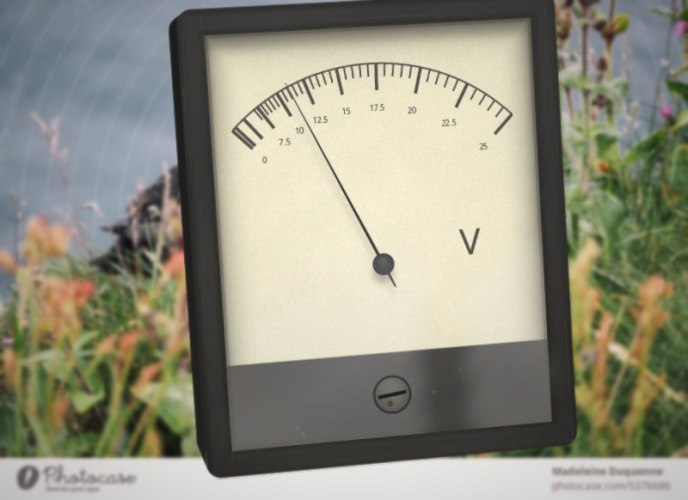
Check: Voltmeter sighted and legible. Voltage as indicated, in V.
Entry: 11 V
